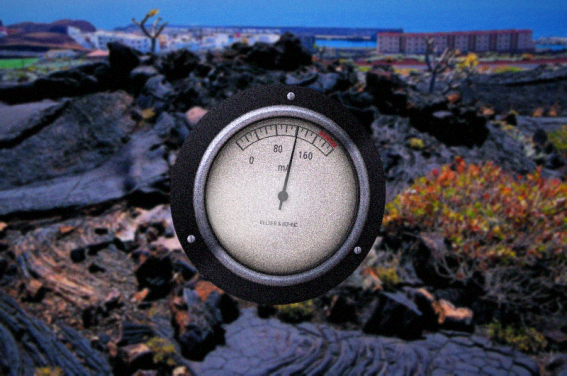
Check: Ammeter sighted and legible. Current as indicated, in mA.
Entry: 120 mA
